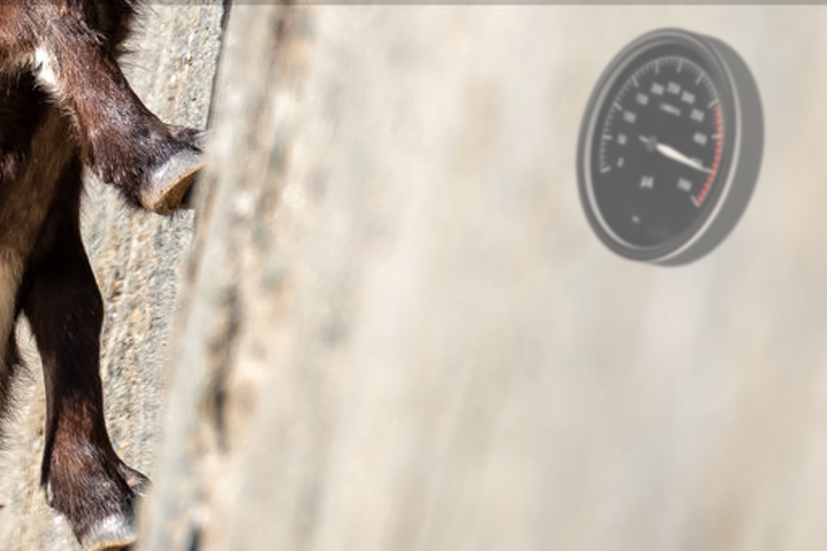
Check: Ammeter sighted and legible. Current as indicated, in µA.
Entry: 450 µA
